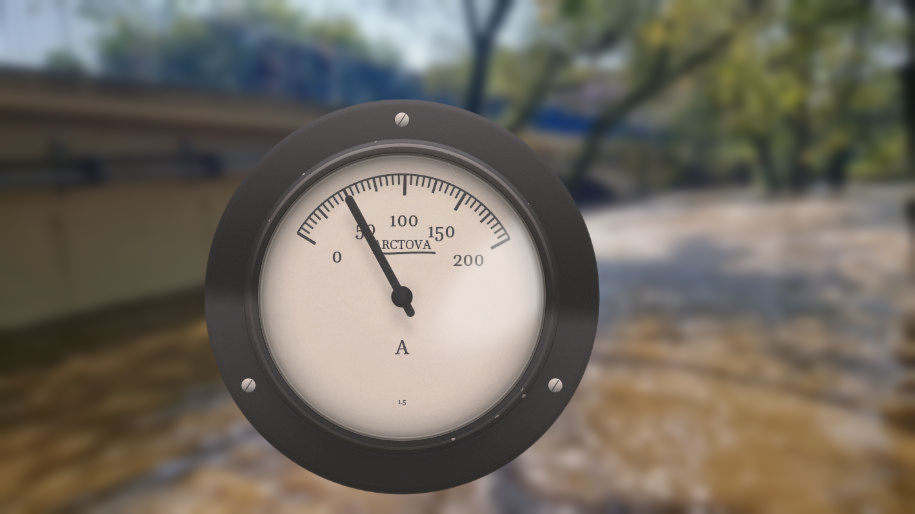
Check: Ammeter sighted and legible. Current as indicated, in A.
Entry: 50 A
